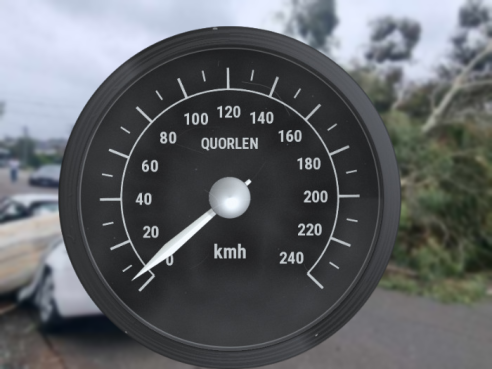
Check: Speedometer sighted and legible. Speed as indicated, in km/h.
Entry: 5 km/h
